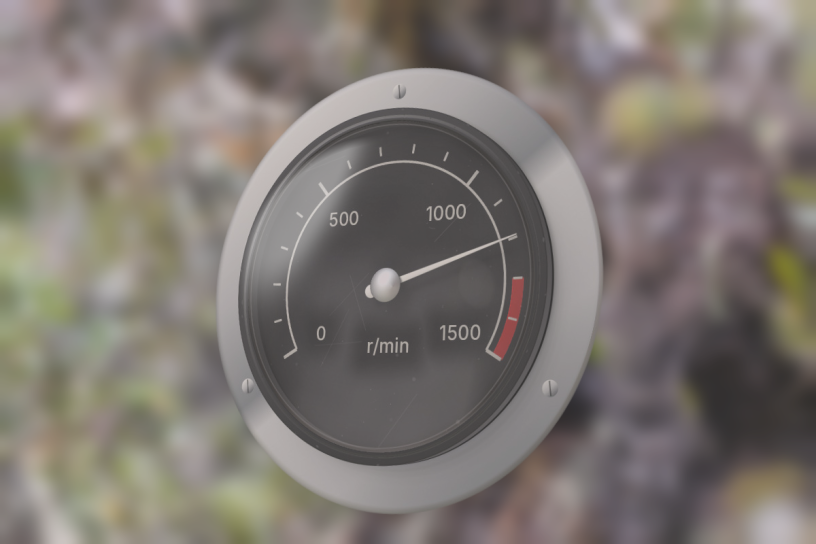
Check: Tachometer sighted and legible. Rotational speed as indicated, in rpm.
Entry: 1200 rpm
